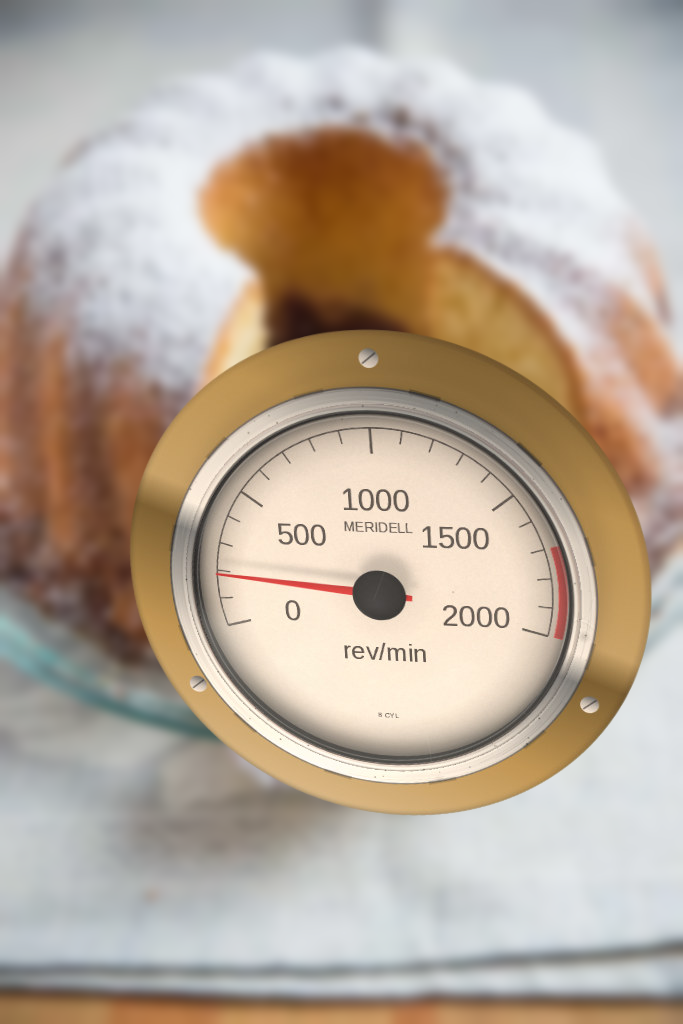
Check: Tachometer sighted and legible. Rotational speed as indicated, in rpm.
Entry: 200 rpm
